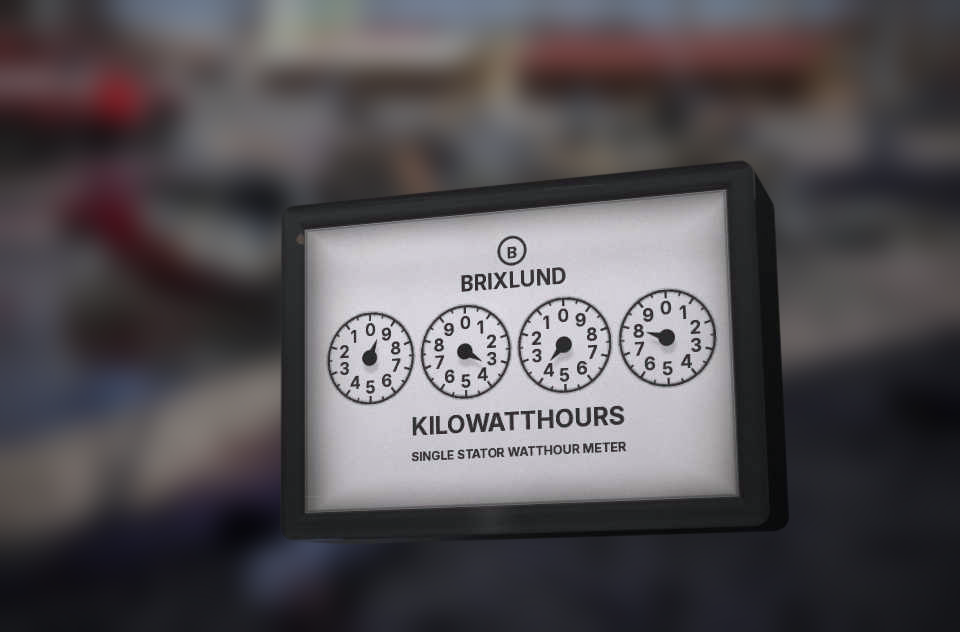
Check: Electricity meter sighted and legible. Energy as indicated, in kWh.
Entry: 9338 kWh
